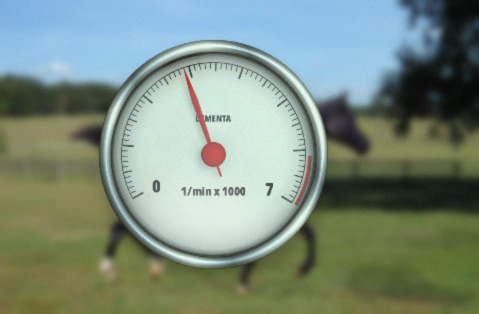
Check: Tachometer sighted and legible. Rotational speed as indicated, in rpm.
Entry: 2900 rpm
